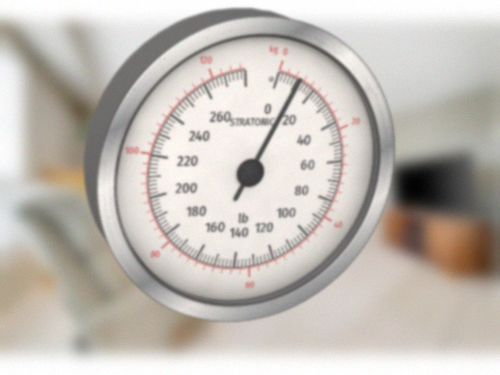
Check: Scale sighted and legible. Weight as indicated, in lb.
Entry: 10 lb
